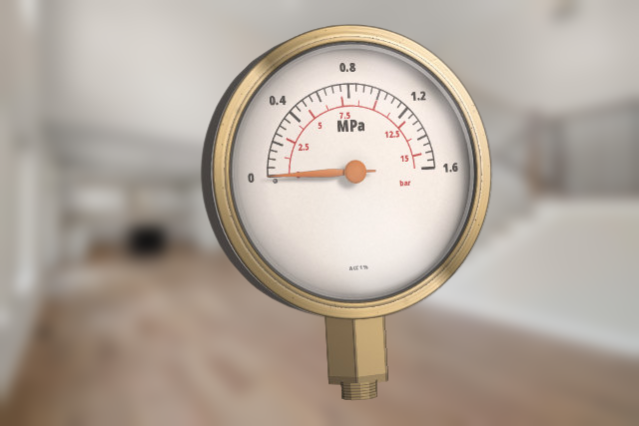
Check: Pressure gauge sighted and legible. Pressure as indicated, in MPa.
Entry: 0 MPa
